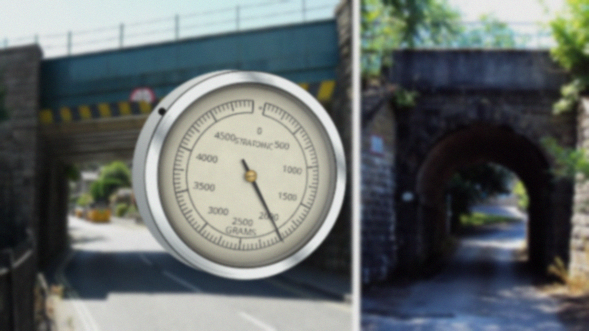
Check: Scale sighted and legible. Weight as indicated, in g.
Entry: 2000 g
